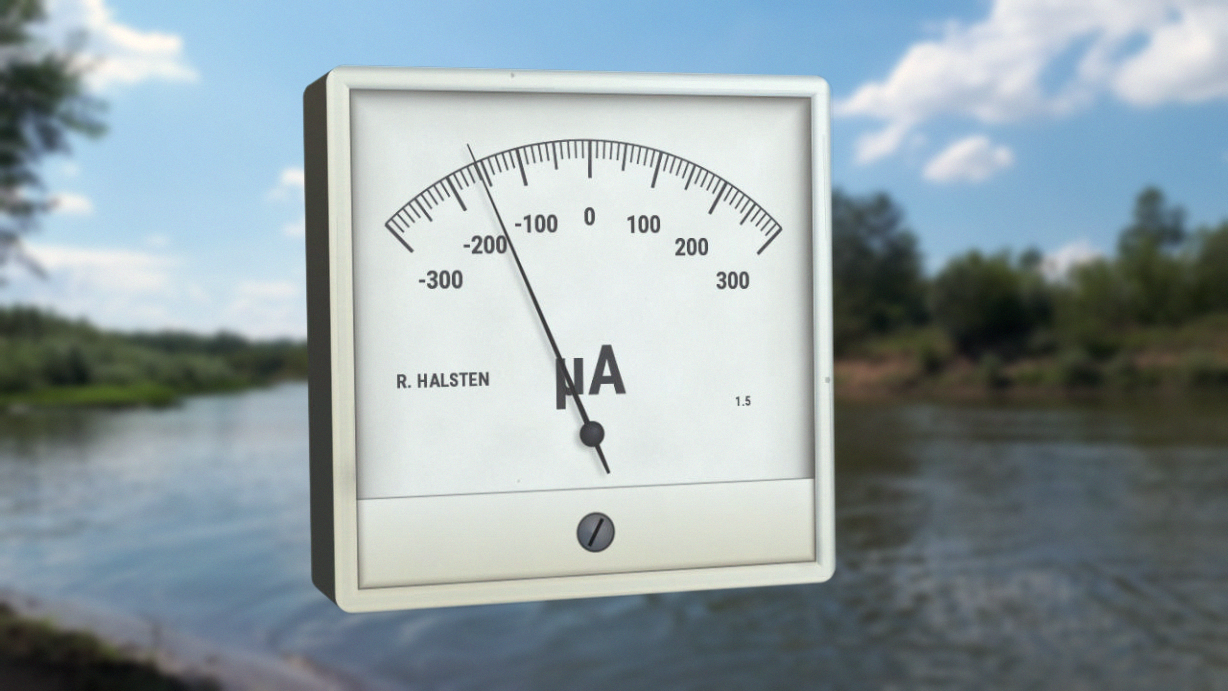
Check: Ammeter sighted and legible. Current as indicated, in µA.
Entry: -160 µA
